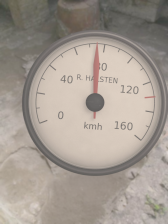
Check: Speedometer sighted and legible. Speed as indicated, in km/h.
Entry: 75 km/h
